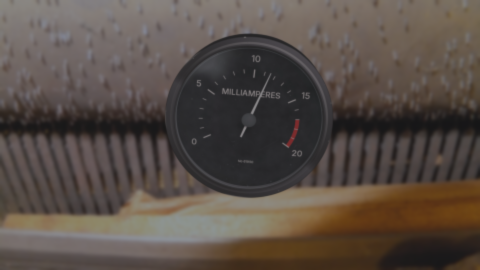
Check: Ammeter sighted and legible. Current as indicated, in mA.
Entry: 11.5 mA
